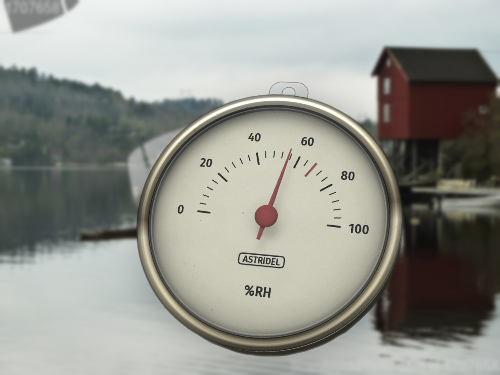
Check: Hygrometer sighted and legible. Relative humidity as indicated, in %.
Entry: 56 %
